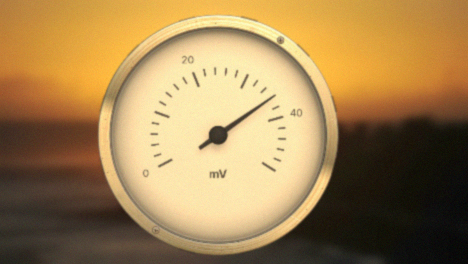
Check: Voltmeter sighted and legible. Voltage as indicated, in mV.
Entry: 36 mV
